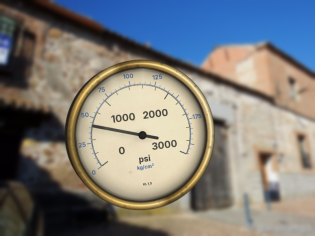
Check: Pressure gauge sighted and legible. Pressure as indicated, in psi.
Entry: 600 psi
